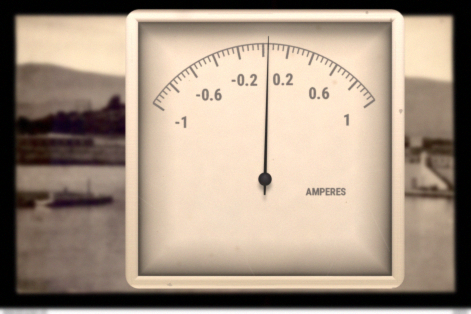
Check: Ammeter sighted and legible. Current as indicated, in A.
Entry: 0.04 A
